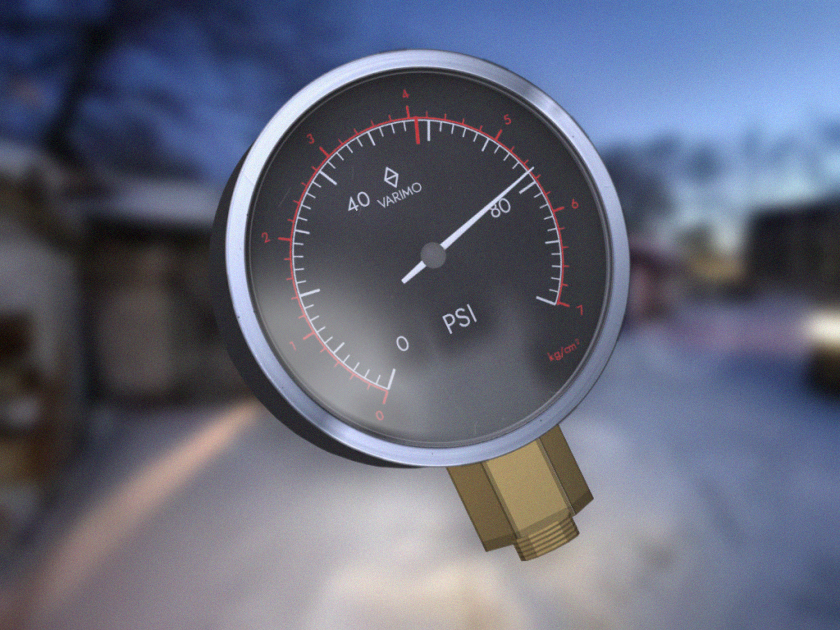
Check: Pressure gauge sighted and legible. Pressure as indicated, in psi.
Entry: 78 psi
